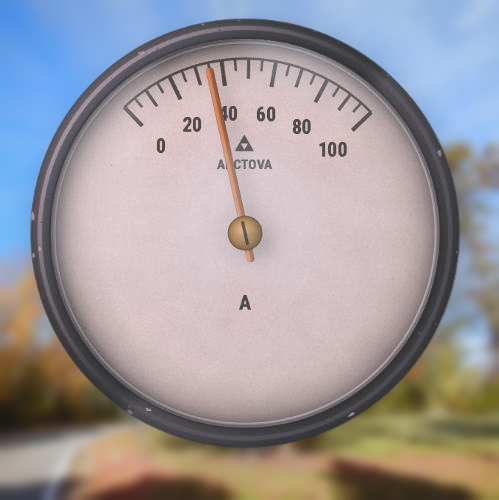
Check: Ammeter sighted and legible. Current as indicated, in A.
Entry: 35 A
